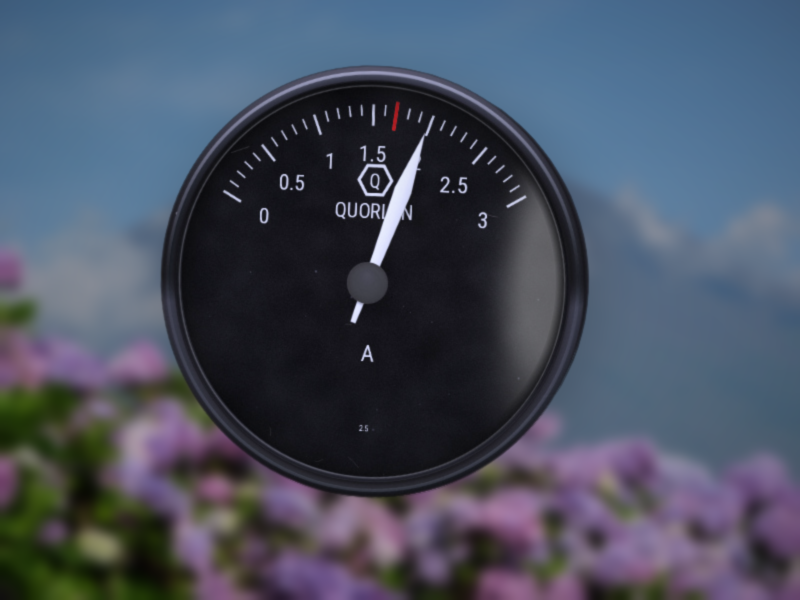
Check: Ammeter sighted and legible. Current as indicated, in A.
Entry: 2 A
